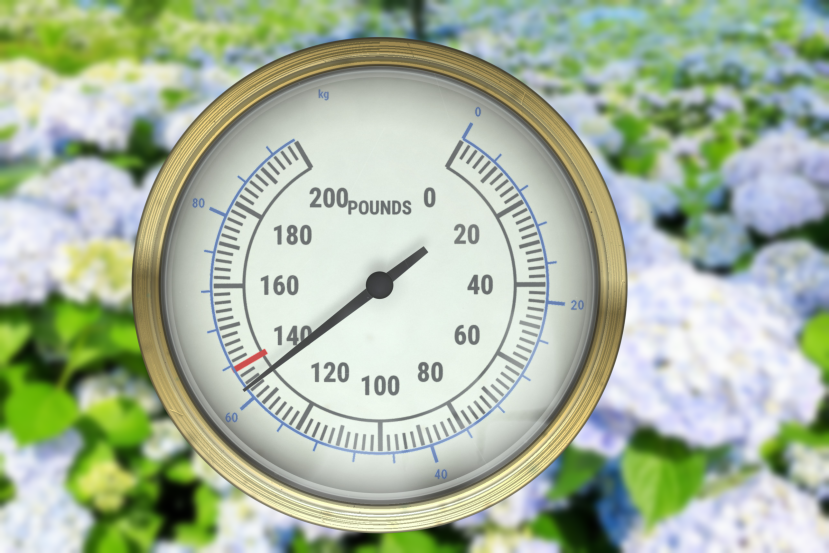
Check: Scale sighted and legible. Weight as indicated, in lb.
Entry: 135 lb
